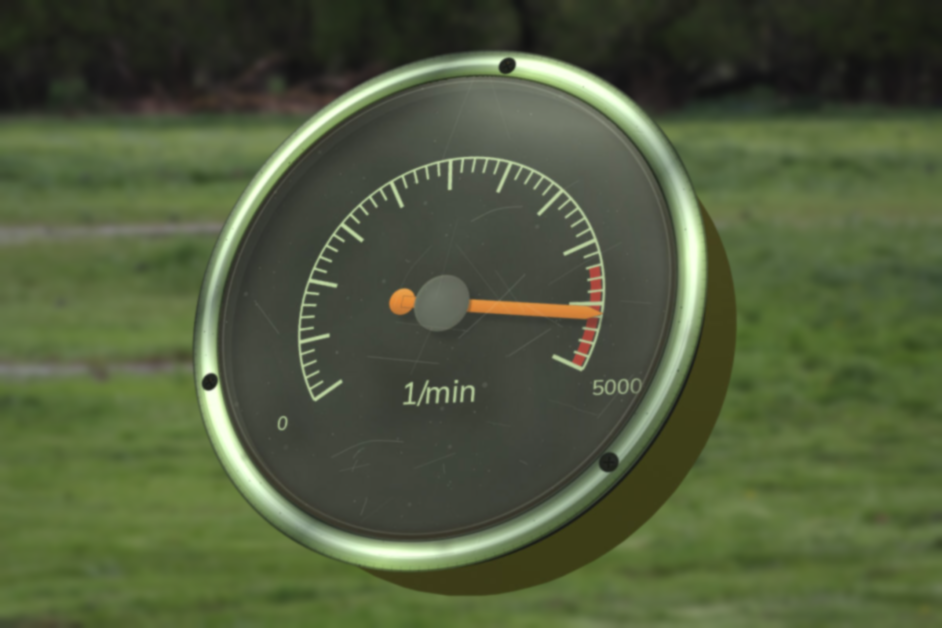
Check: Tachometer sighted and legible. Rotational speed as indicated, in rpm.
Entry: 4600 rpm
